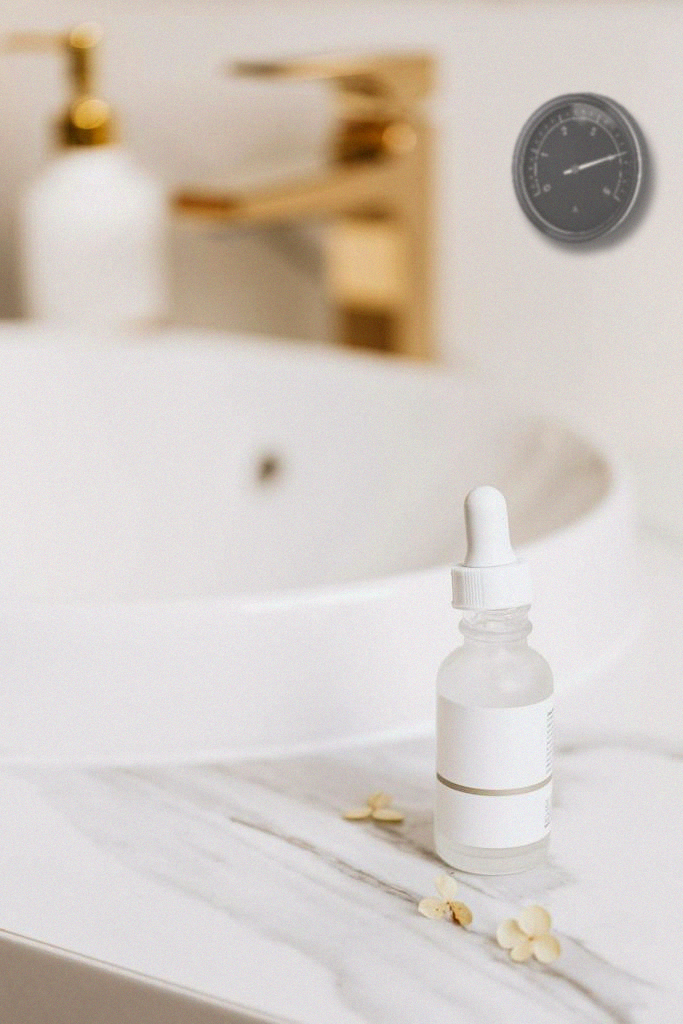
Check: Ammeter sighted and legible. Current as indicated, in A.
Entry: 4 A
